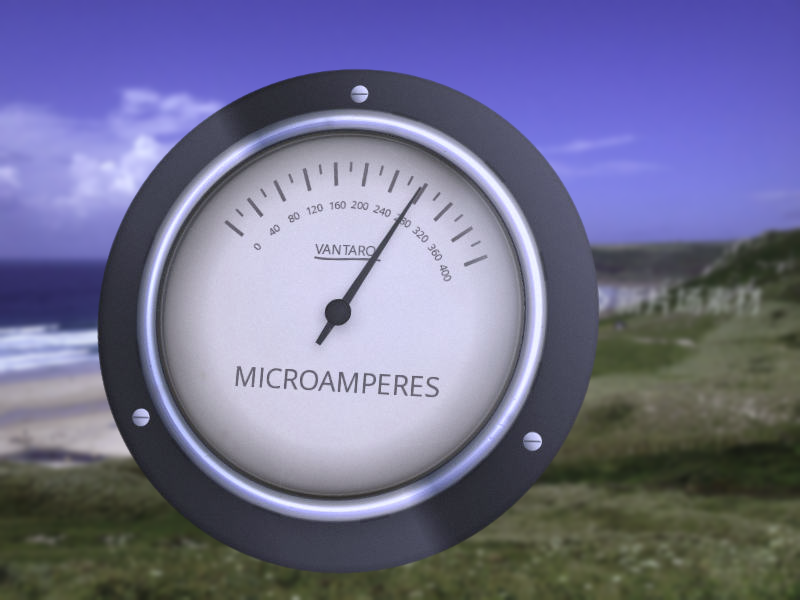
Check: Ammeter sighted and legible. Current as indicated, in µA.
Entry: 280 µA
